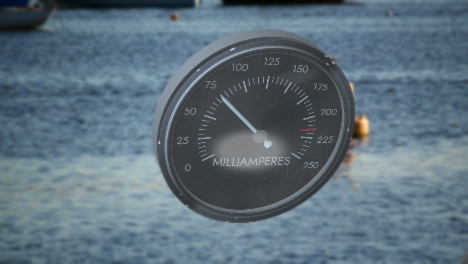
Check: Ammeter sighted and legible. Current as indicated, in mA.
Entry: 75 mA
